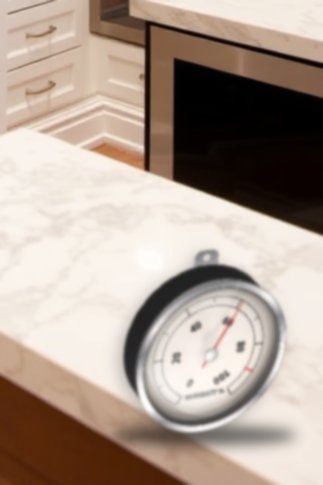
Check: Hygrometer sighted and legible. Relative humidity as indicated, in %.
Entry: 60 %
